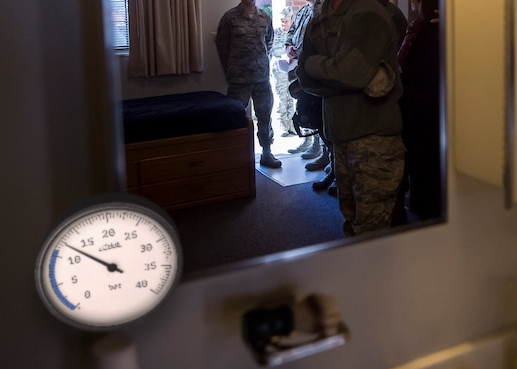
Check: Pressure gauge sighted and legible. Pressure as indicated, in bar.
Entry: 12.5 bar
